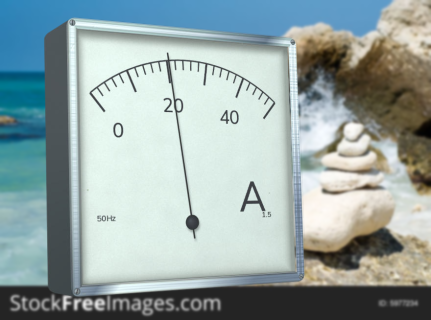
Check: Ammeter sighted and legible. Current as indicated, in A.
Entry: 20 A
